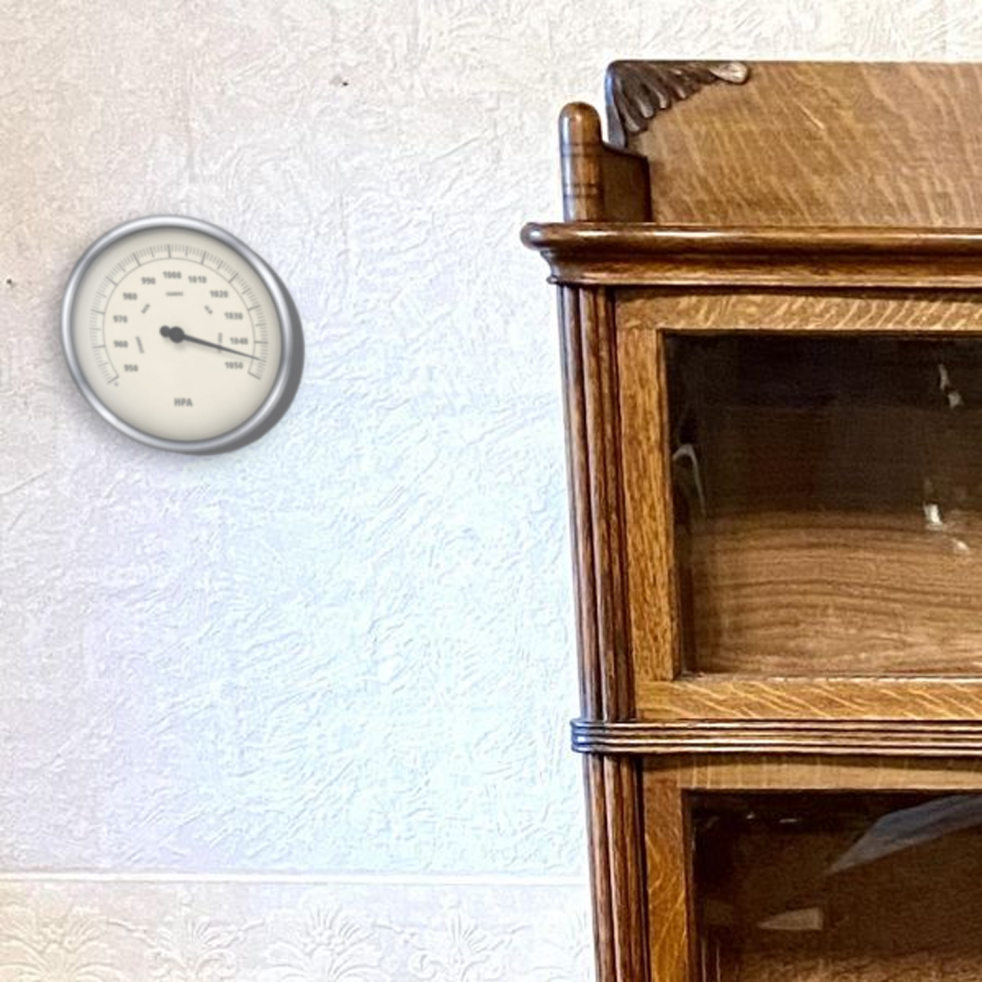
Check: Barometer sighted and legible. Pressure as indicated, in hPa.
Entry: 1045 hPa
